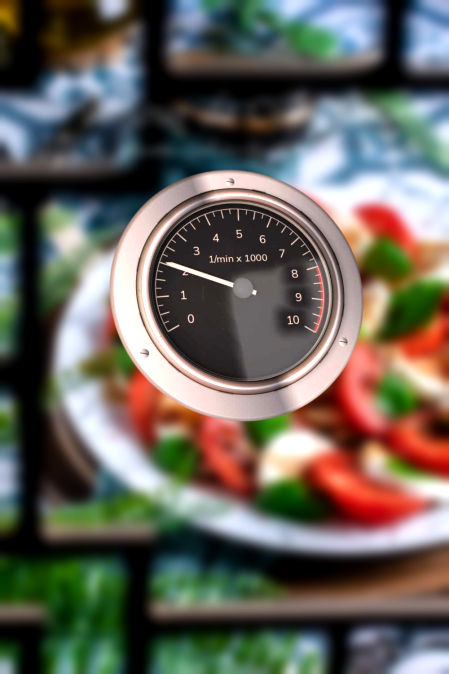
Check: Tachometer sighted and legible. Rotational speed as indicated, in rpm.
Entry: 2000 rpm
